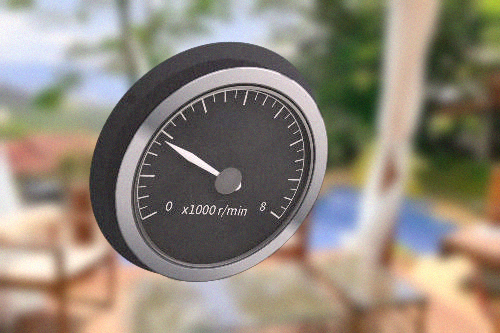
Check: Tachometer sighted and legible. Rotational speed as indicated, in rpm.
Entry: 1875 rpm
